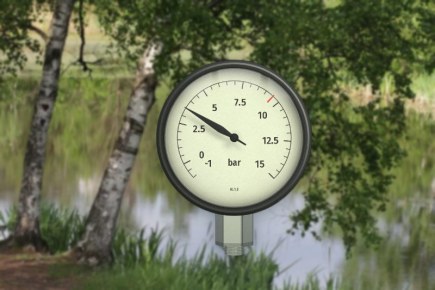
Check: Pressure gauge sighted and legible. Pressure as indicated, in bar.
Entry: 3.5 bar
